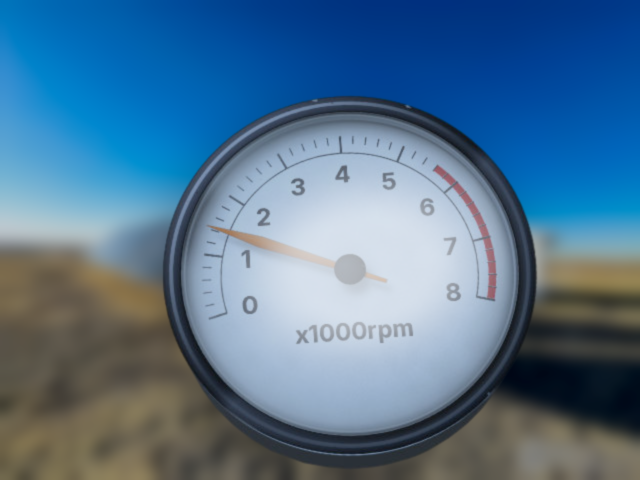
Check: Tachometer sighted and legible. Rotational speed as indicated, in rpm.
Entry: 1400 rpm
